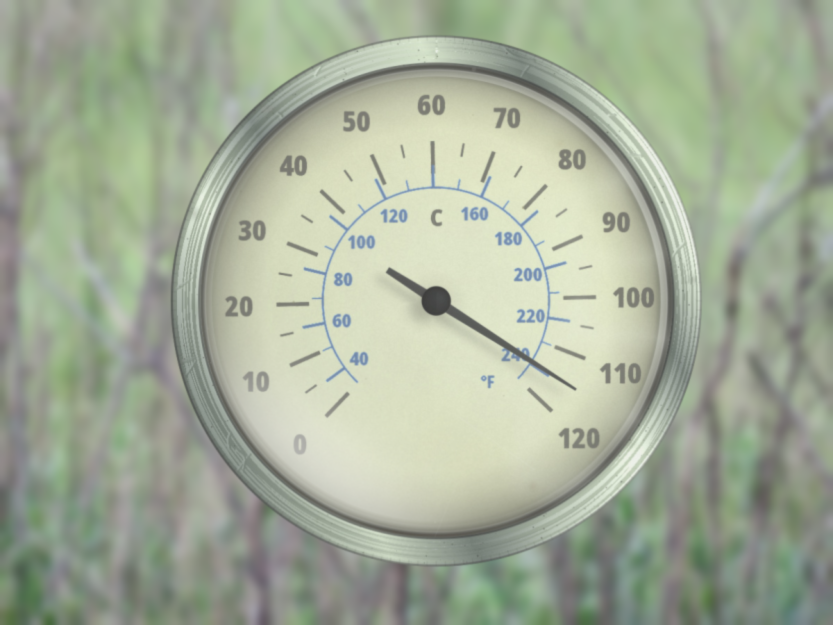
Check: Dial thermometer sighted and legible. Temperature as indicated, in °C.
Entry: 115 °C
